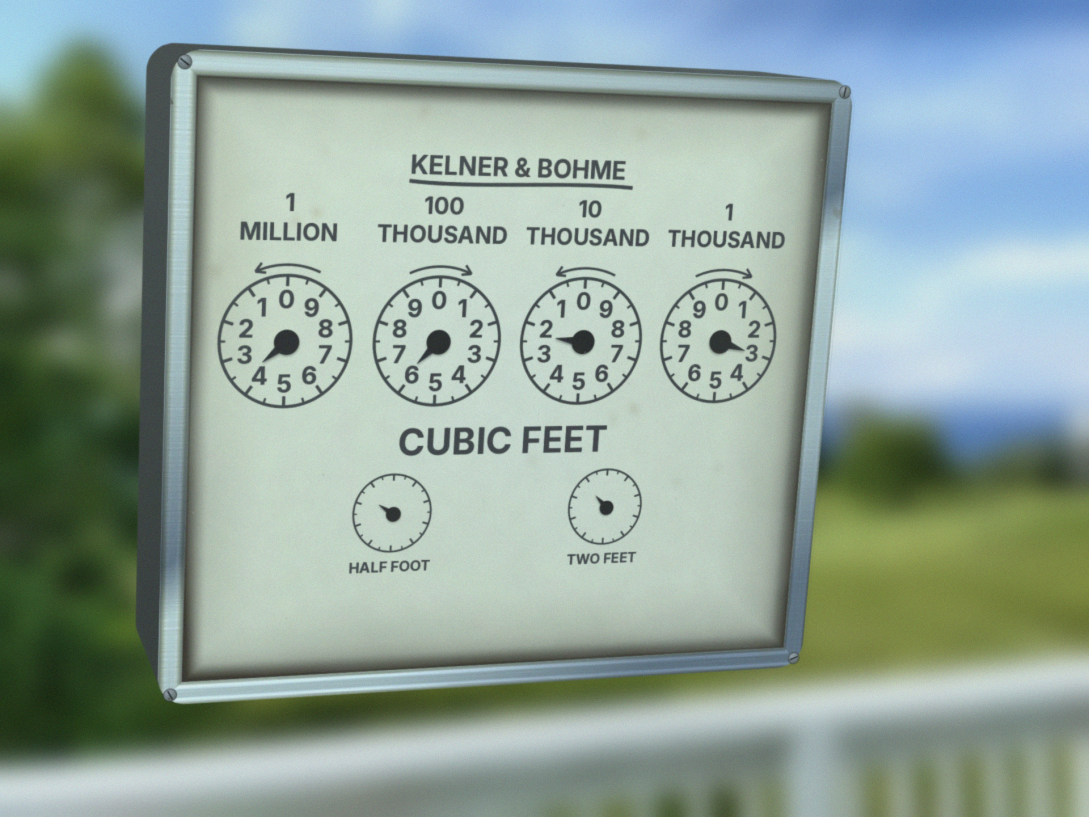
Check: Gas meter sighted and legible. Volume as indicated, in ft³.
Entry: 362300 ft³
